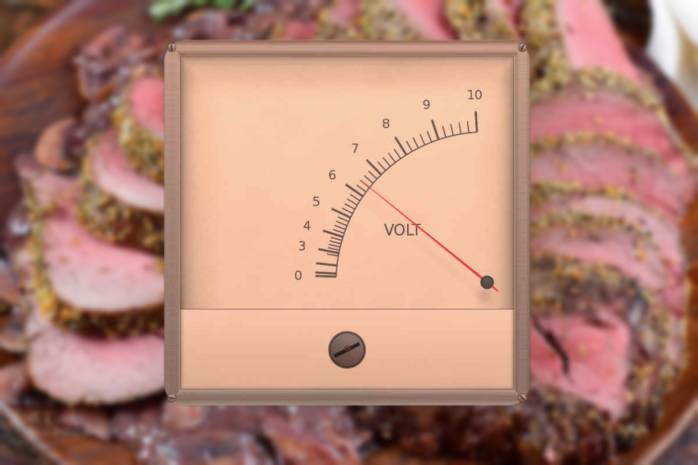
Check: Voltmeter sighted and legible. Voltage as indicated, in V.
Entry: 6.4 V
